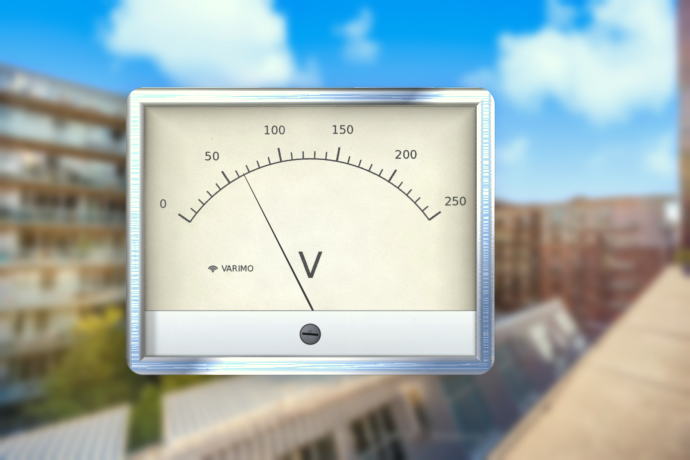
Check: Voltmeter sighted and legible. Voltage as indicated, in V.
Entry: 65 V
